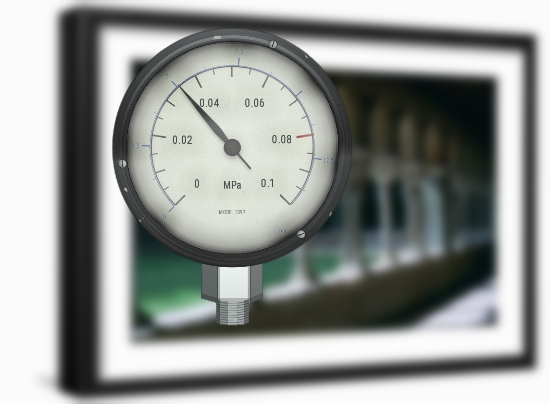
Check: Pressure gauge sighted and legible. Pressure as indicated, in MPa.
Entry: 0.035 MPa
